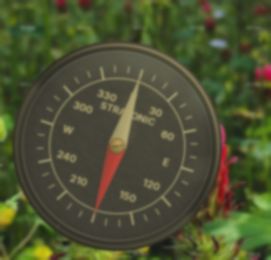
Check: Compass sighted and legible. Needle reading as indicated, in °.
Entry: 180 °
